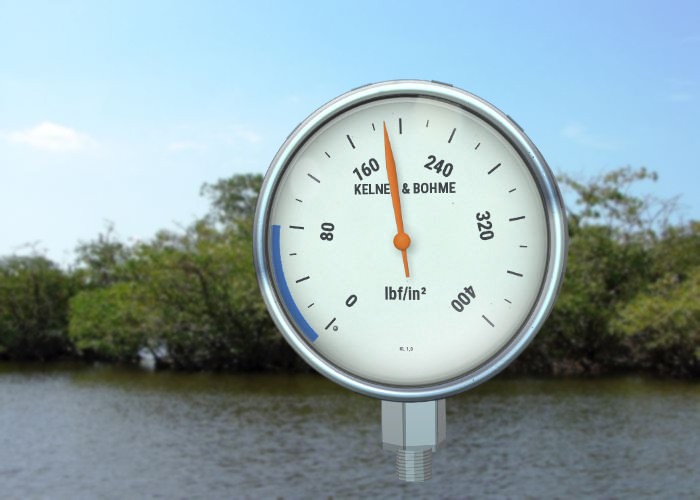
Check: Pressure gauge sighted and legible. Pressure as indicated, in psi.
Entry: 190 psi
